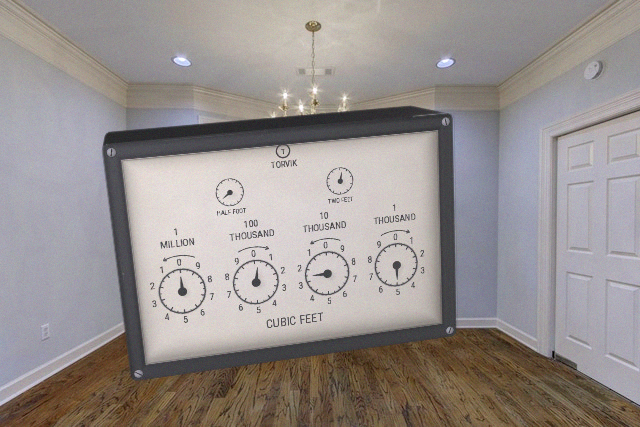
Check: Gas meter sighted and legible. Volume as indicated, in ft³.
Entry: 2500 ft³
